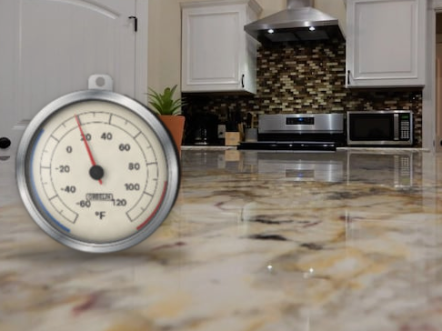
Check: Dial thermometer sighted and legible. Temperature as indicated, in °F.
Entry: 20 °F
